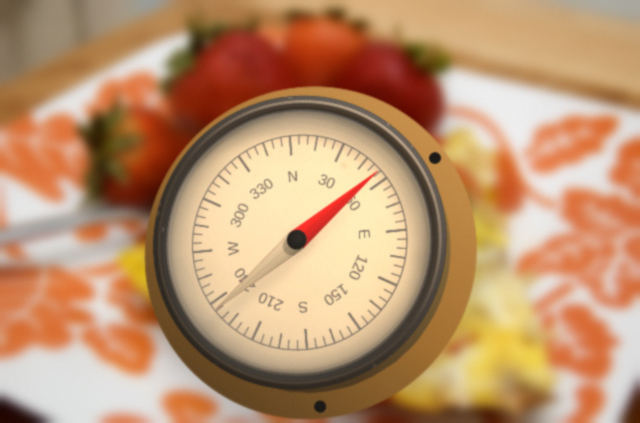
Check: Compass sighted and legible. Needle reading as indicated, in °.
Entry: 55 °
